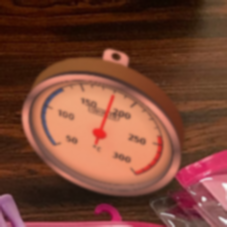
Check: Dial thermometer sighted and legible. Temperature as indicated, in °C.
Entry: 180 °C
